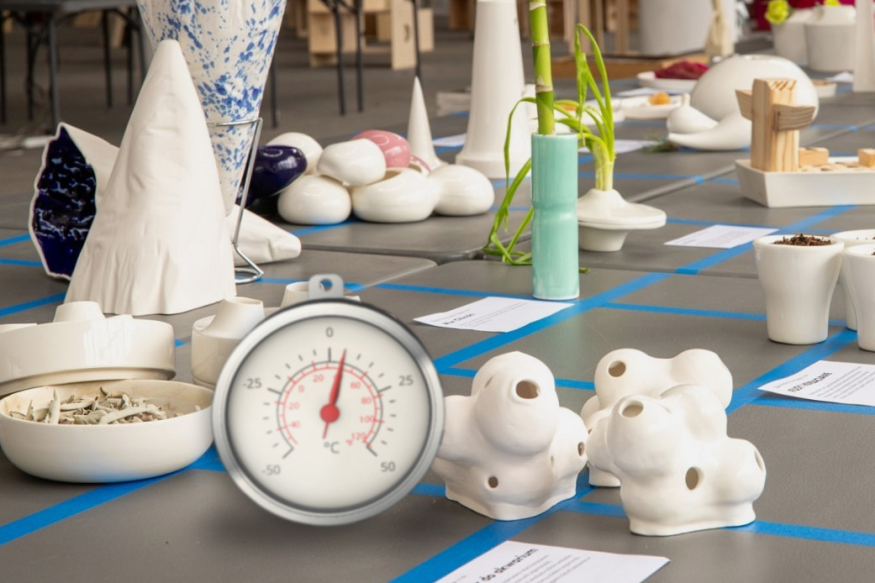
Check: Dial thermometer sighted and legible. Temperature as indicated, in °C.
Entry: 5 °C
